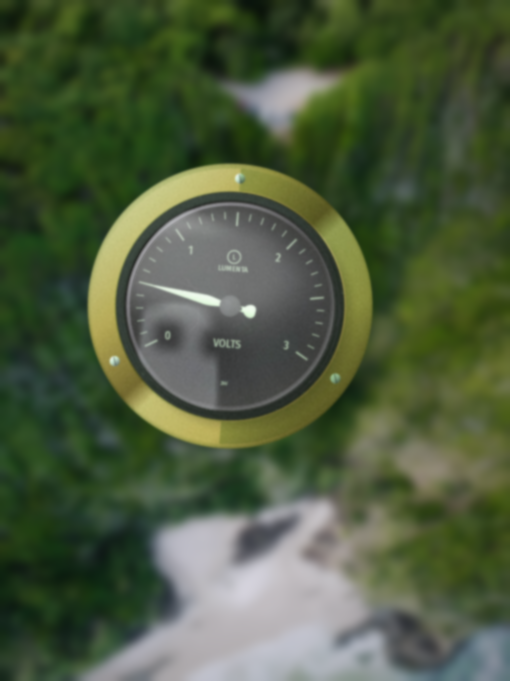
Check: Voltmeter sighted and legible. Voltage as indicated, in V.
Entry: 0.5 V
